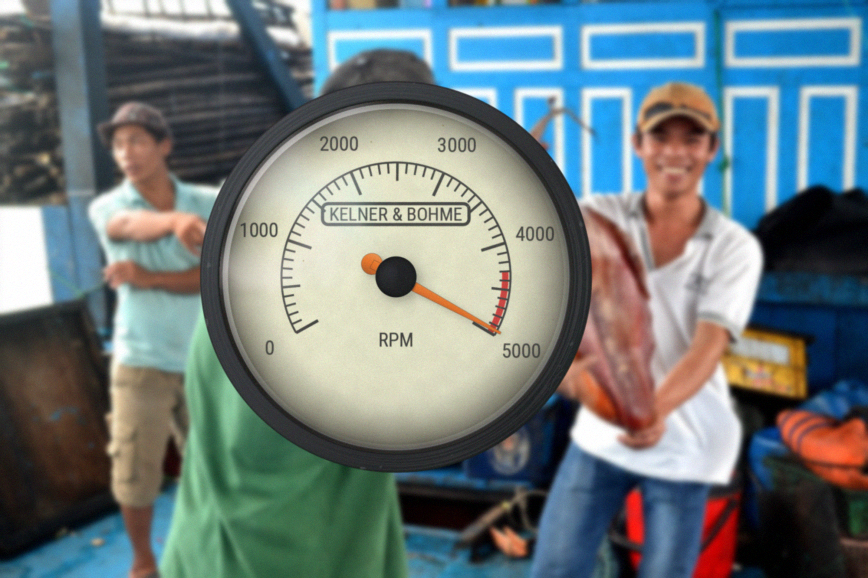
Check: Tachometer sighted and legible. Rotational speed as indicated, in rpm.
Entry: 4950 rpm
